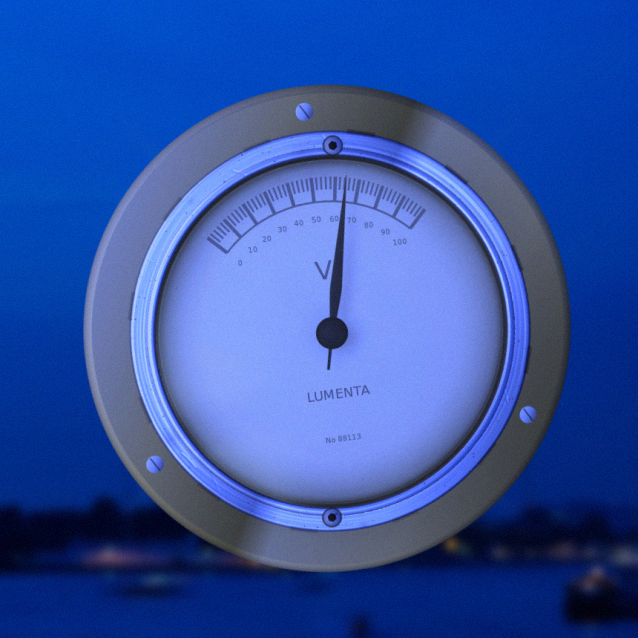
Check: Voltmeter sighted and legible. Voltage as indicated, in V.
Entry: 64 V
